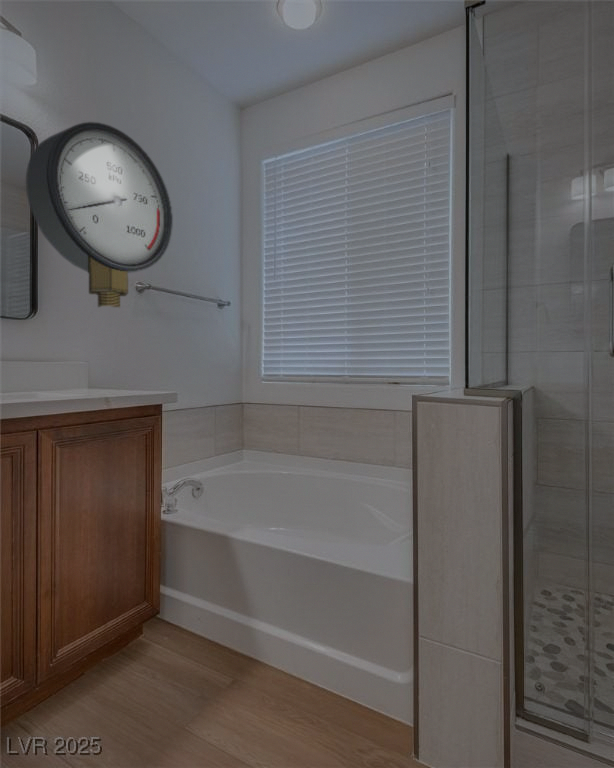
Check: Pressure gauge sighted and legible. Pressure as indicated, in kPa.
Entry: 75 kPa
